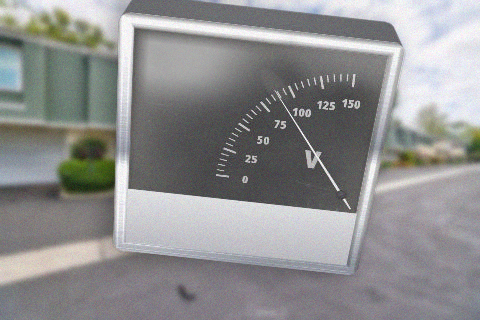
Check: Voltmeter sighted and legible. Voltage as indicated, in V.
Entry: 90 V
